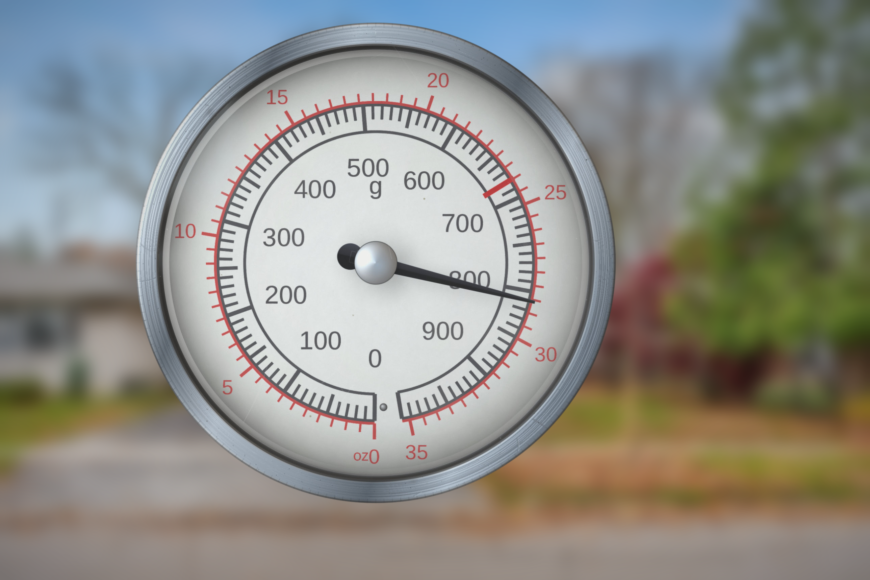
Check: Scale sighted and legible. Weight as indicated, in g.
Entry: 810 g
